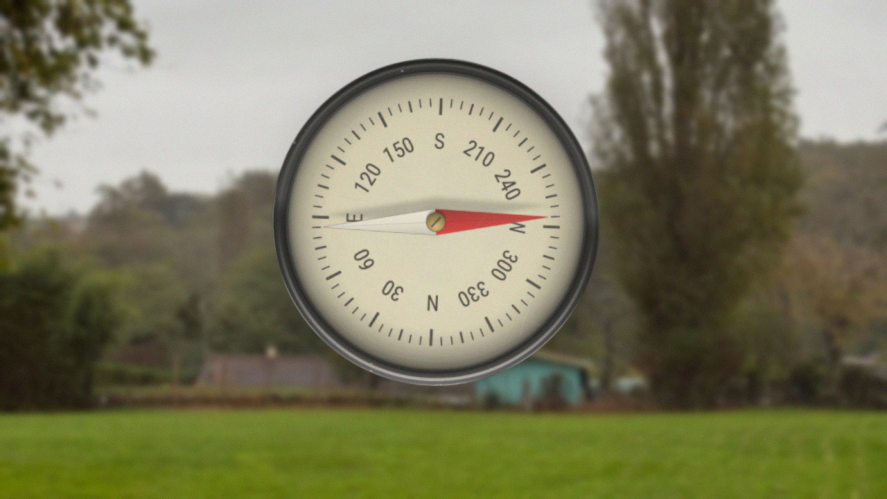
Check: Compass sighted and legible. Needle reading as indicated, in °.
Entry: 265 °
